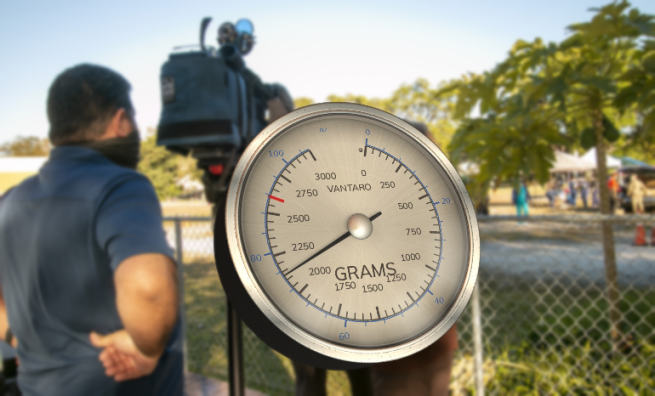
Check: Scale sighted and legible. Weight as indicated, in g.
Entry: 2125 g
